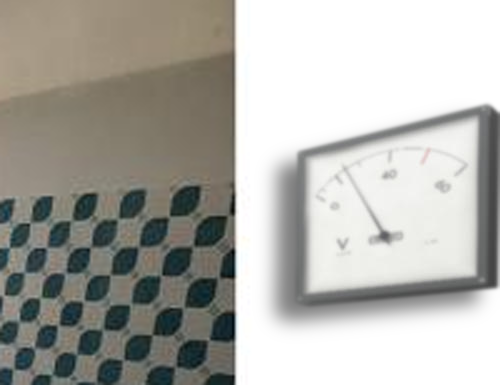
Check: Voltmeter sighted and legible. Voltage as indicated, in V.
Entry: 25 V
